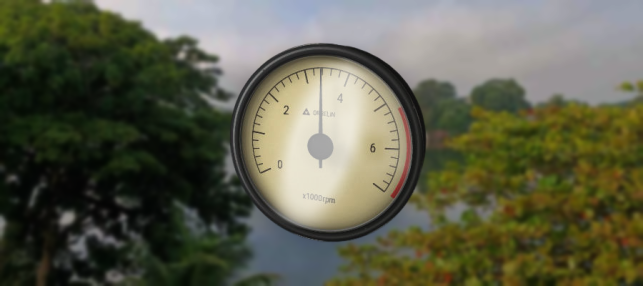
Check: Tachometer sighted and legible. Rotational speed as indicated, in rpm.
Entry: 3400 rpm
